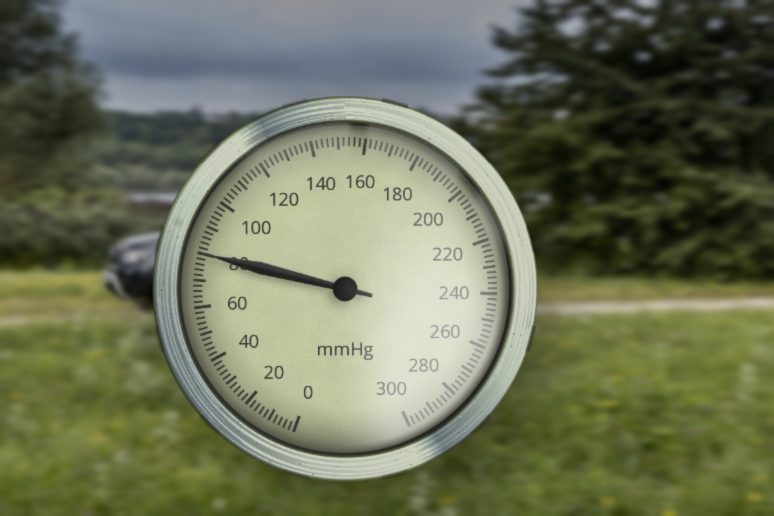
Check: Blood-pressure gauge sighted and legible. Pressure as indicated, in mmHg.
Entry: 80 mmHg
